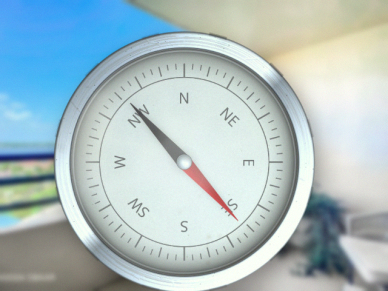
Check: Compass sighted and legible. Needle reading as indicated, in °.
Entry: 137.5 °
